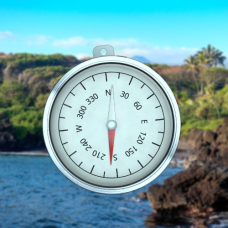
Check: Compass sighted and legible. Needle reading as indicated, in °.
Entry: 187.5 °
